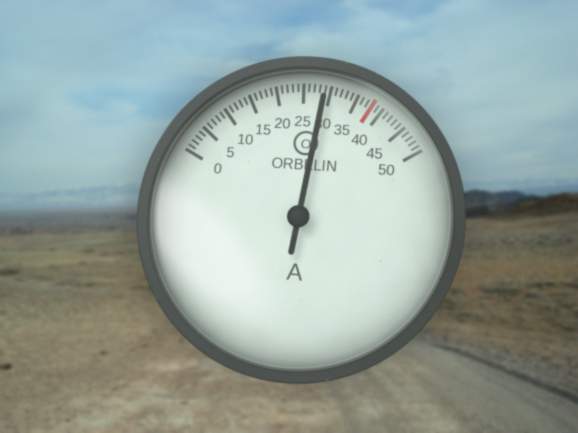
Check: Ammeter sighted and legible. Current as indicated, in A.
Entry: 29 A
